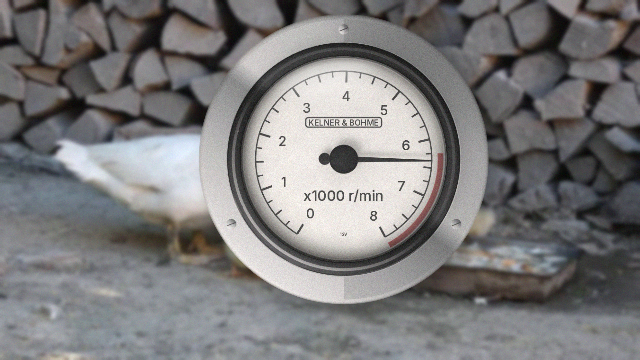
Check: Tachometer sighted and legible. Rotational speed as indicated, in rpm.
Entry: 6375 rpm
